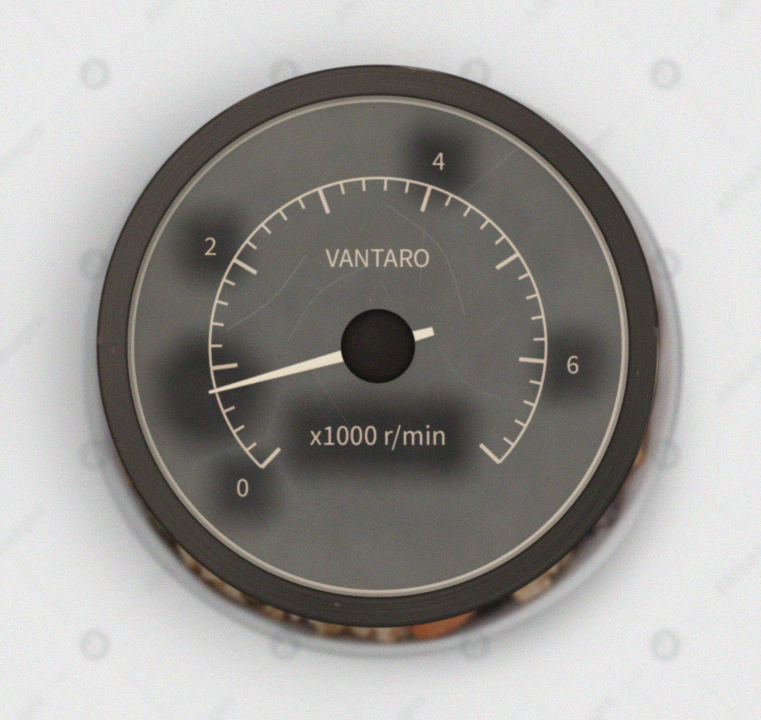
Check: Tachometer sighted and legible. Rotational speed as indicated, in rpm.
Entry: 800 rpm
